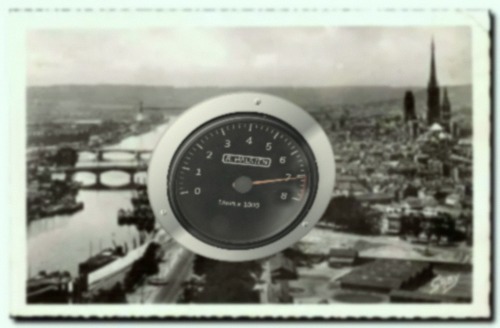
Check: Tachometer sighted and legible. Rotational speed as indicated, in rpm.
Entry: 7000 rpm
